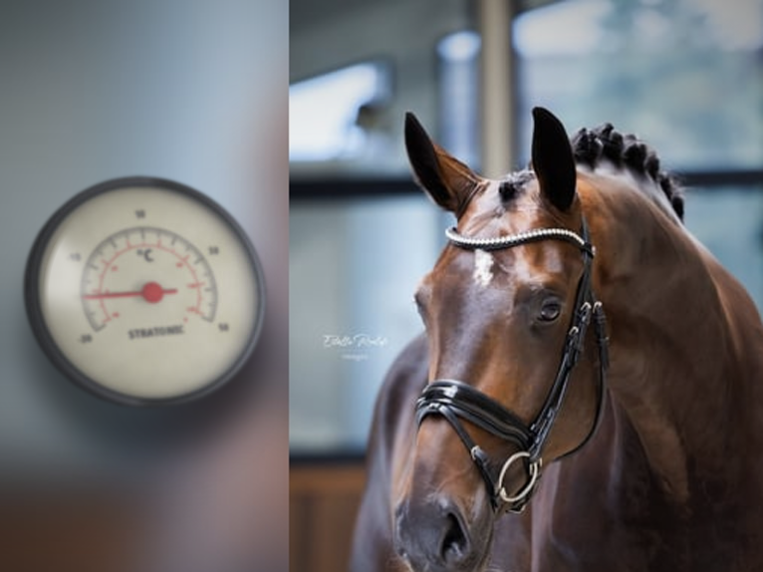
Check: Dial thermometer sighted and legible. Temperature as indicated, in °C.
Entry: -20 °C
